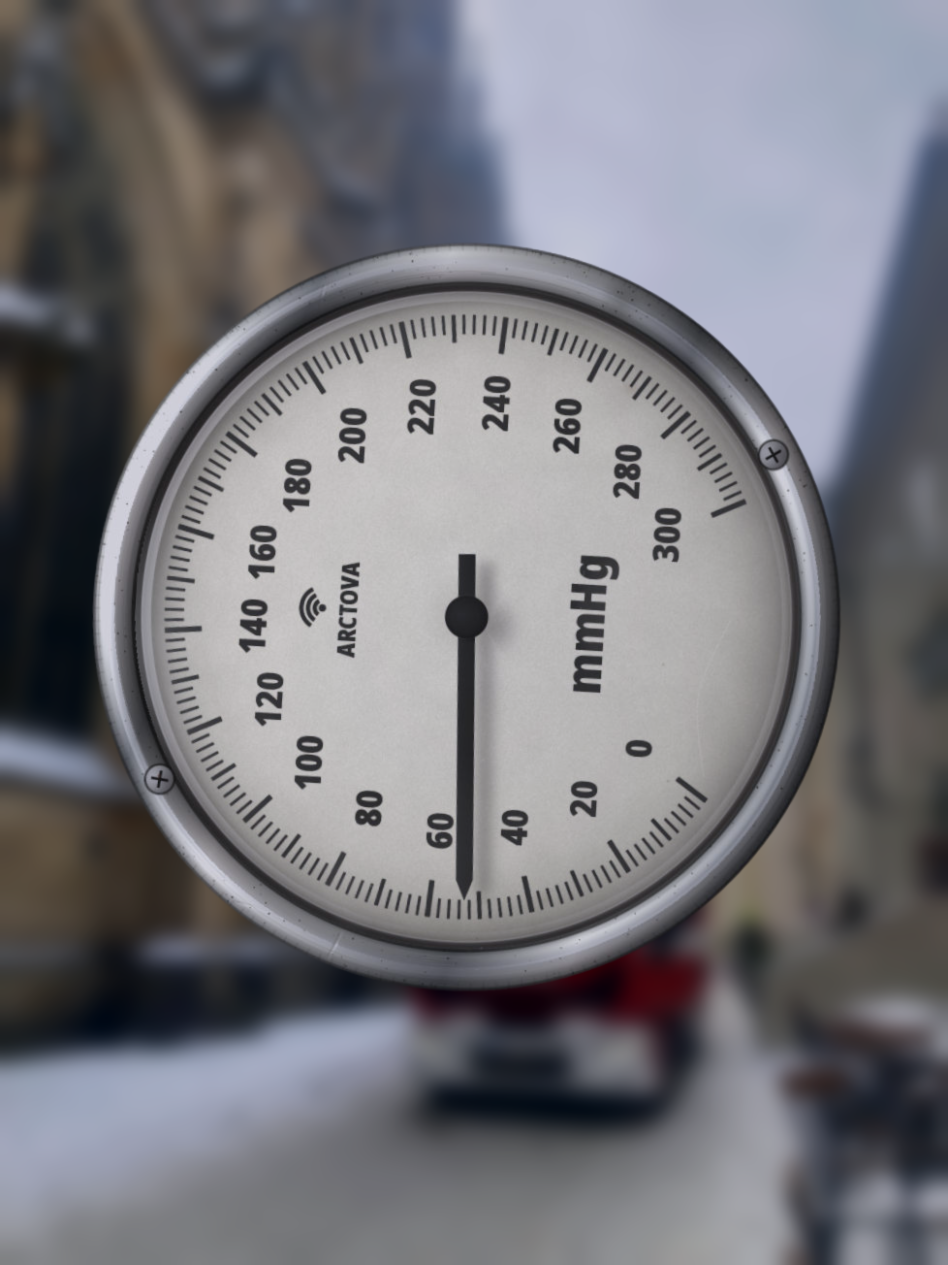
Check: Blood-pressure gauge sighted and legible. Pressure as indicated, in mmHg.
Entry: 53 mmHg
